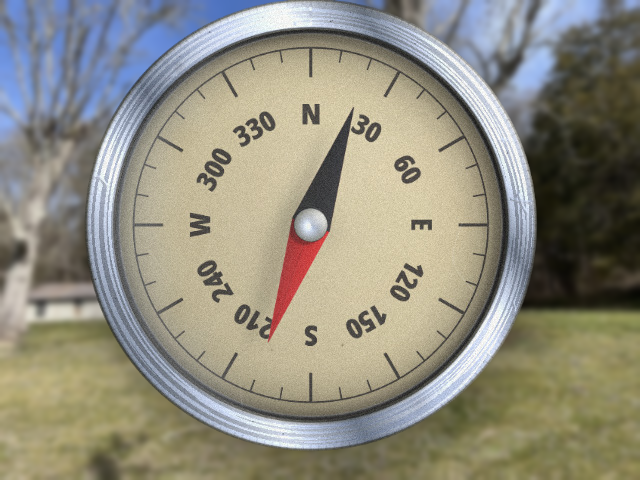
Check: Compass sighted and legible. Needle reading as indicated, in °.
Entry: 200 °
